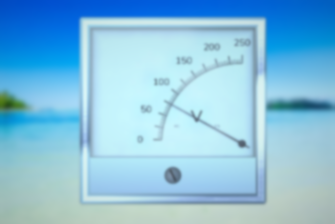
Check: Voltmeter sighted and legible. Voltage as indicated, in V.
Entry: 75 V
